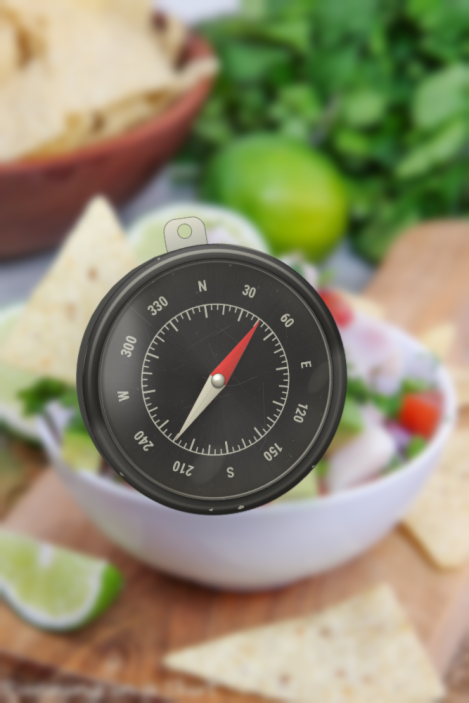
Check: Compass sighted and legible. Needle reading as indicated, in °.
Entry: 45 °
